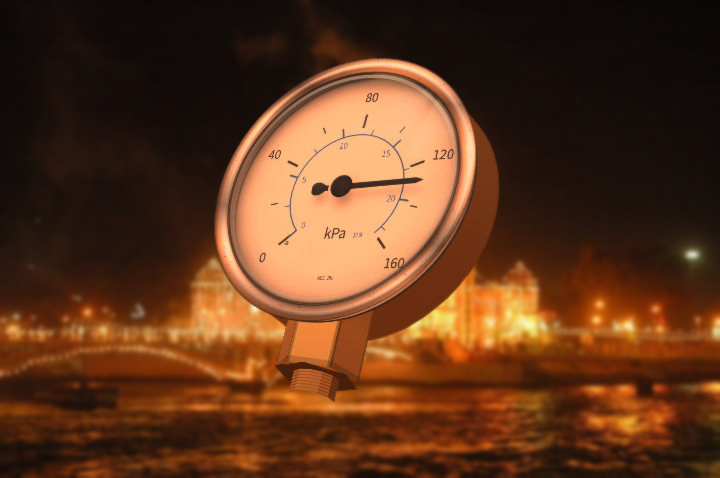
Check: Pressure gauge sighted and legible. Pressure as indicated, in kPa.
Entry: 130 kPa
